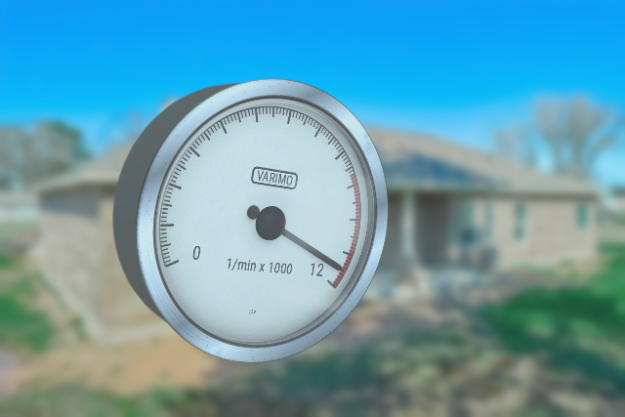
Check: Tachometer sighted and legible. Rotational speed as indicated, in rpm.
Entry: 11500 rpm
